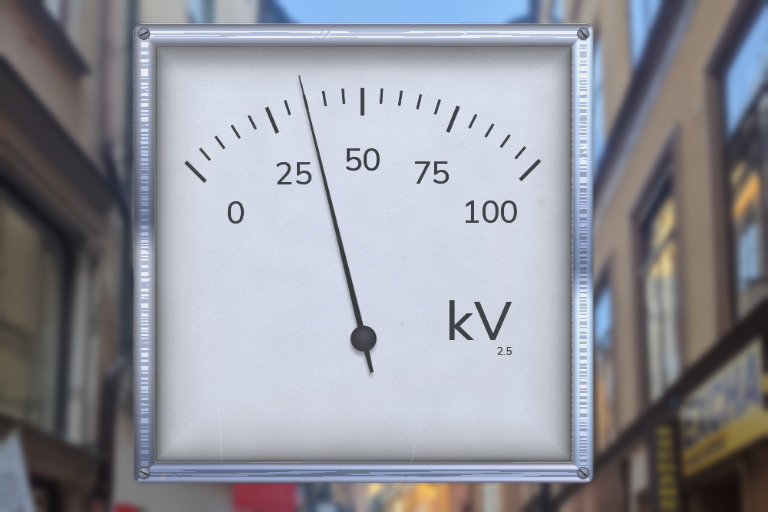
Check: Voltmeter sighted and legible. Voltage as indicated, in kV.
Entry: 35 kV
